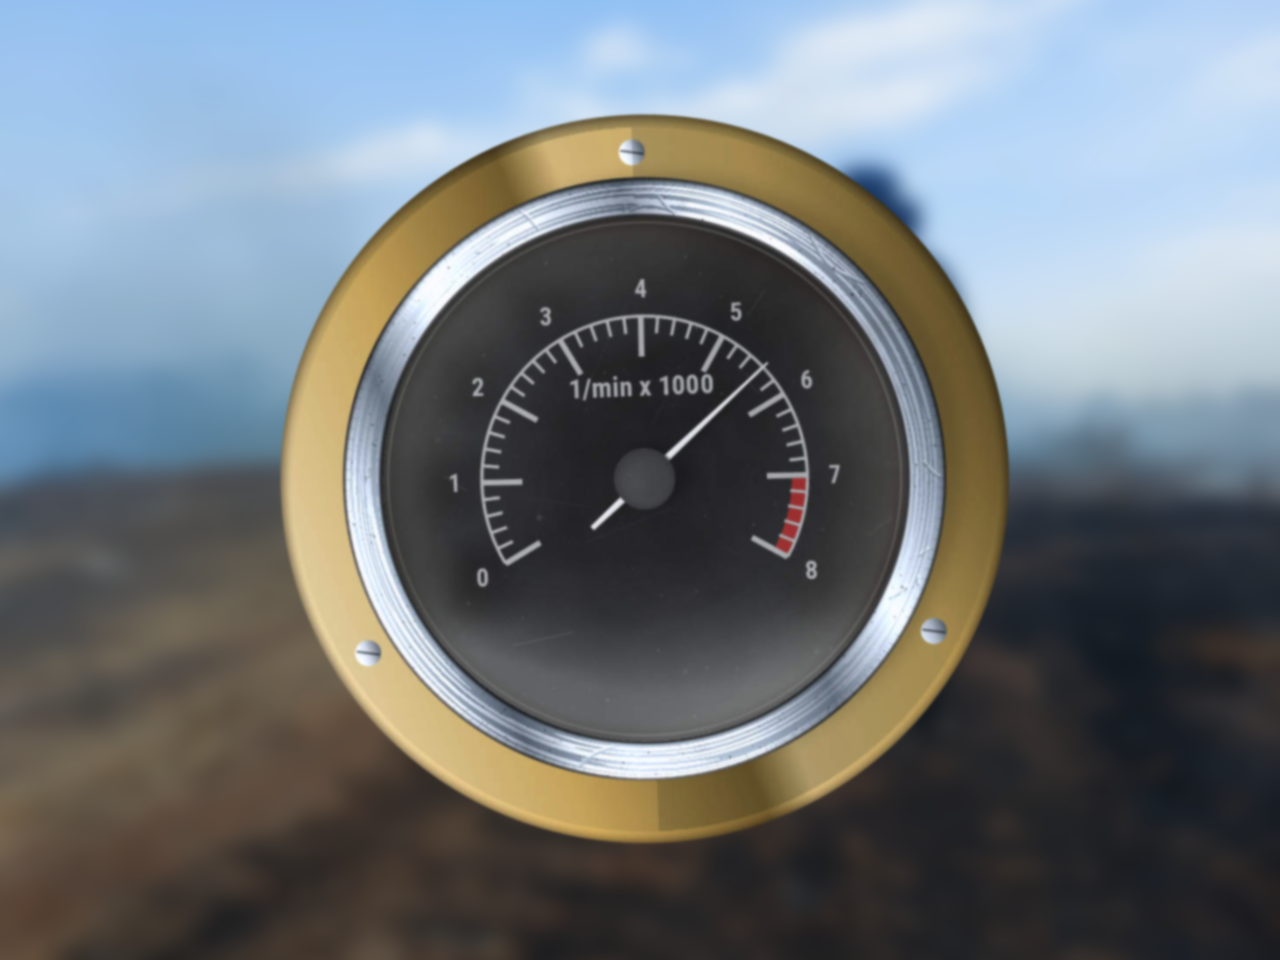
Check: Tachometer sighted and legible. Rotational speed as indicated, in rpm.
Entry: 5600 rpm
